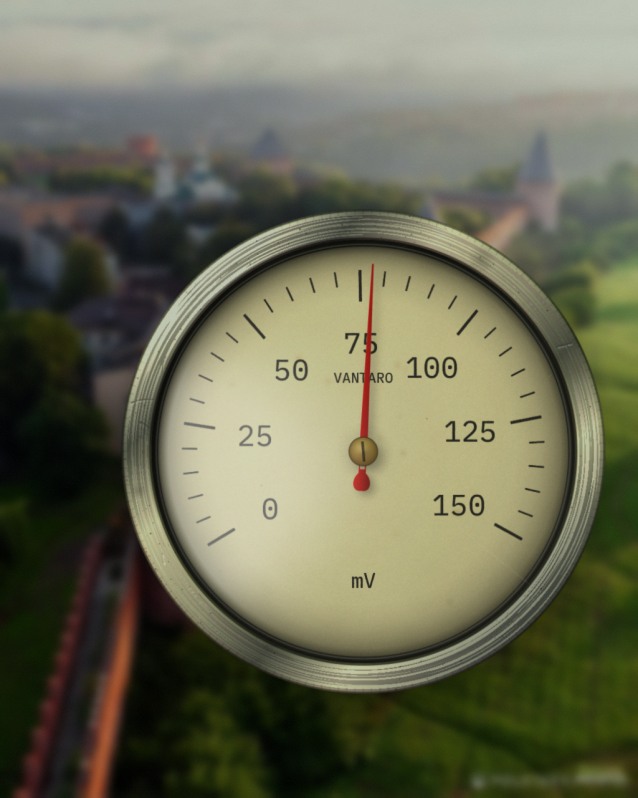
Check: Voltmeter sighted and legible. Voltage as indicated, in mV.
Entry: 77.5 mV
